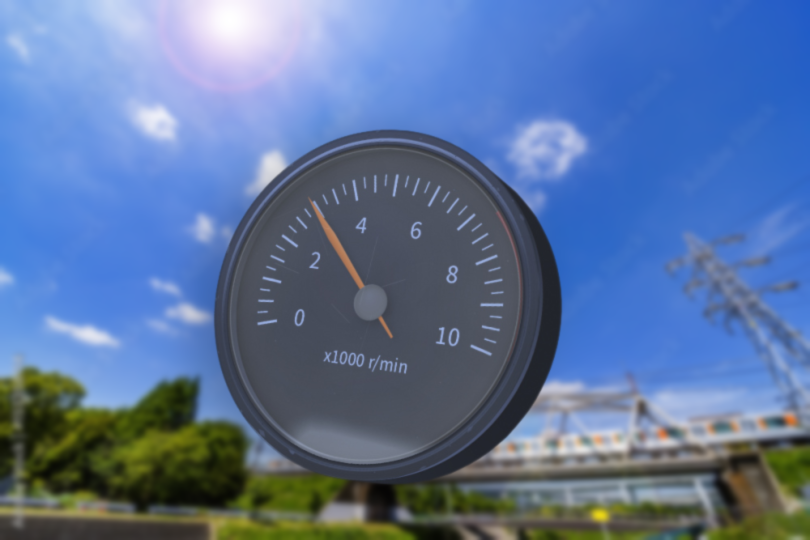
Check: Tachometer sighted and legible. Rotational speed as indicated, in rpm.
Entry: 3000 rpm
